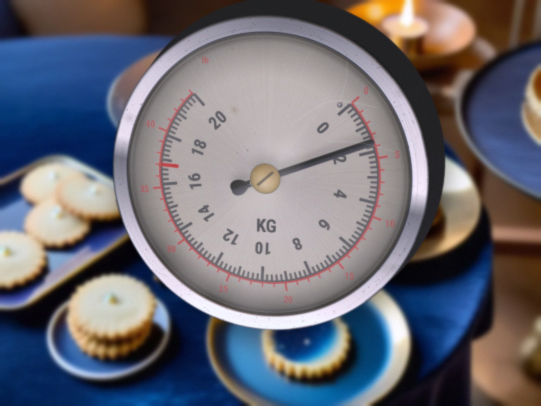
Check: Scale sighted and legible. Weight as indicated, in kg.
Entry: 1.6 kg
